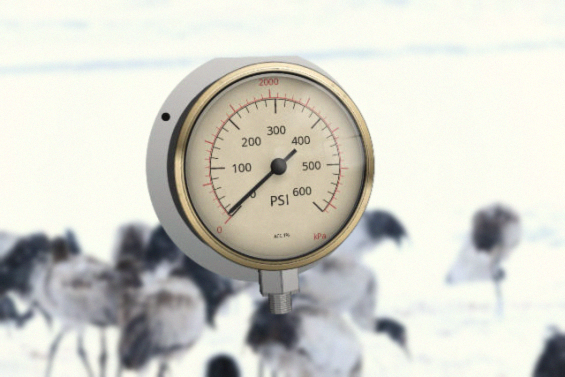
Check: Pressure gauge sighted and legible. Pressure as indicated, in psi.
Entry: 10 psi
